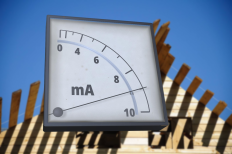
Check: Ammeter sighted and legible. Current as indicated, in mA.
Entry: 9 mA
